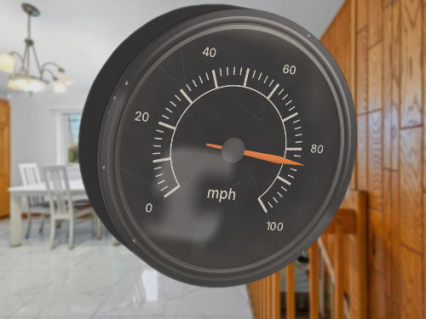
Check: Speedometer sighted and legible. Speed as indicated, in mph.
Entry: 84 mph
